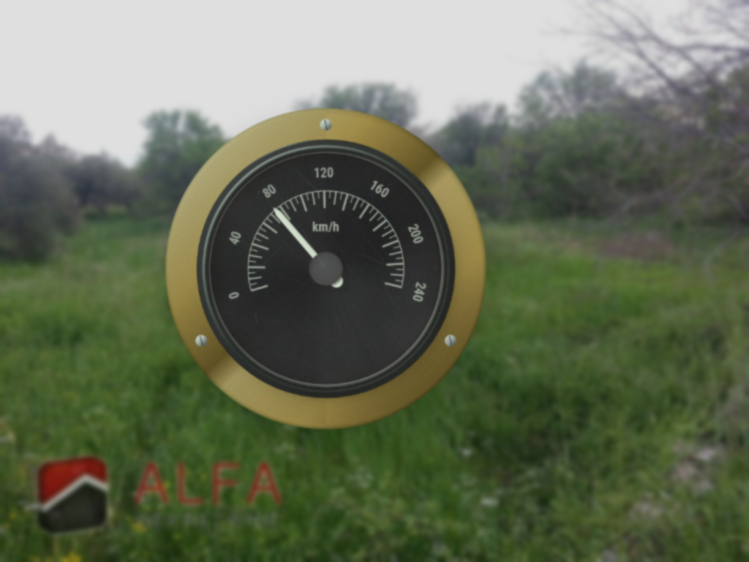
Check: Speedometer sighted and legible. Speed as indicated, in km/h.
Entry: 75 km/h
